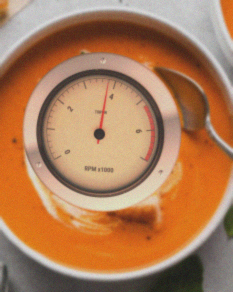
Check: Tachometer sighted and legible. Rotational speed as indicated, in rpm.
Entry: 3800 rpm
